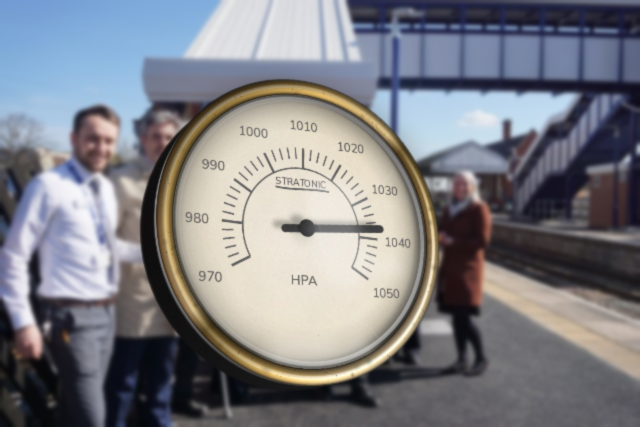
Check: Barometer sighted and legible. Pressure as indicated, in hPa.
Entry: 1038 hPa
